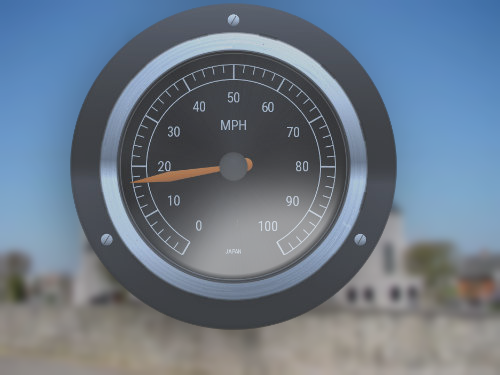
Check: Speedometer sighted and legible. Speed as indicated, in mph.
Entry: 17 mph
